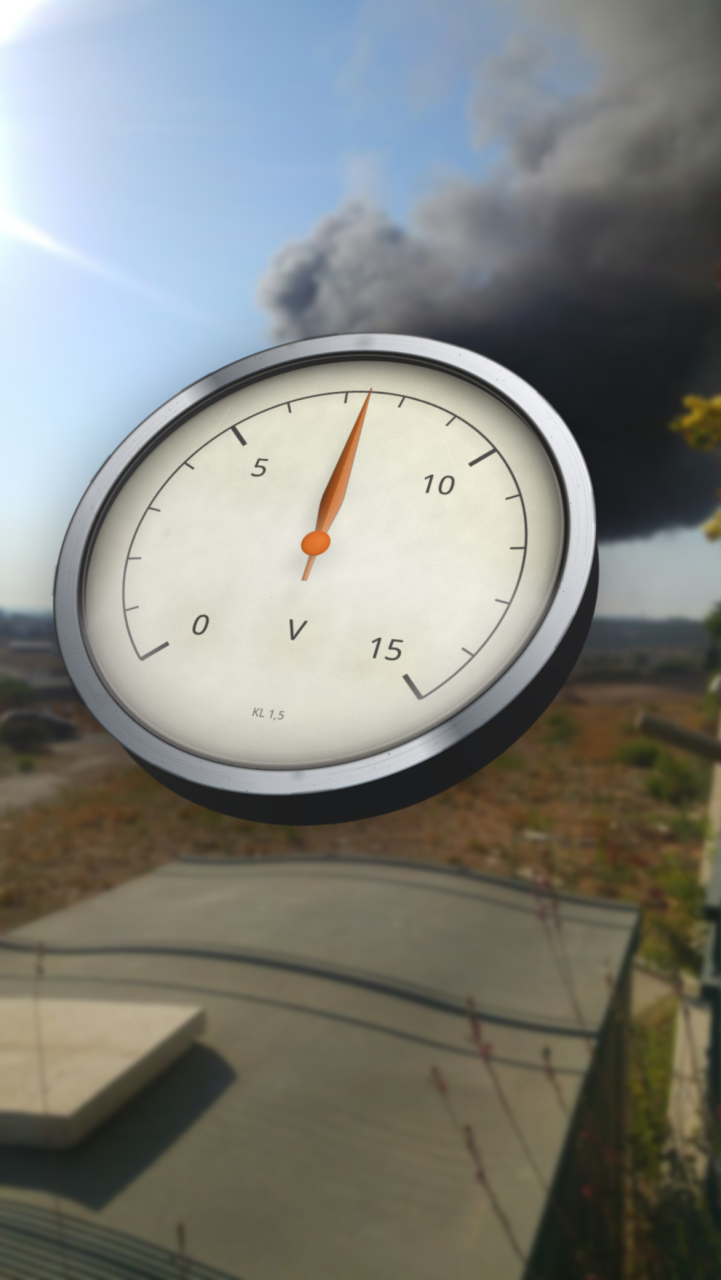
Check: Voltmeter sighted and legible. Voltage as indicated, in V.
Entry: 7.5 V
